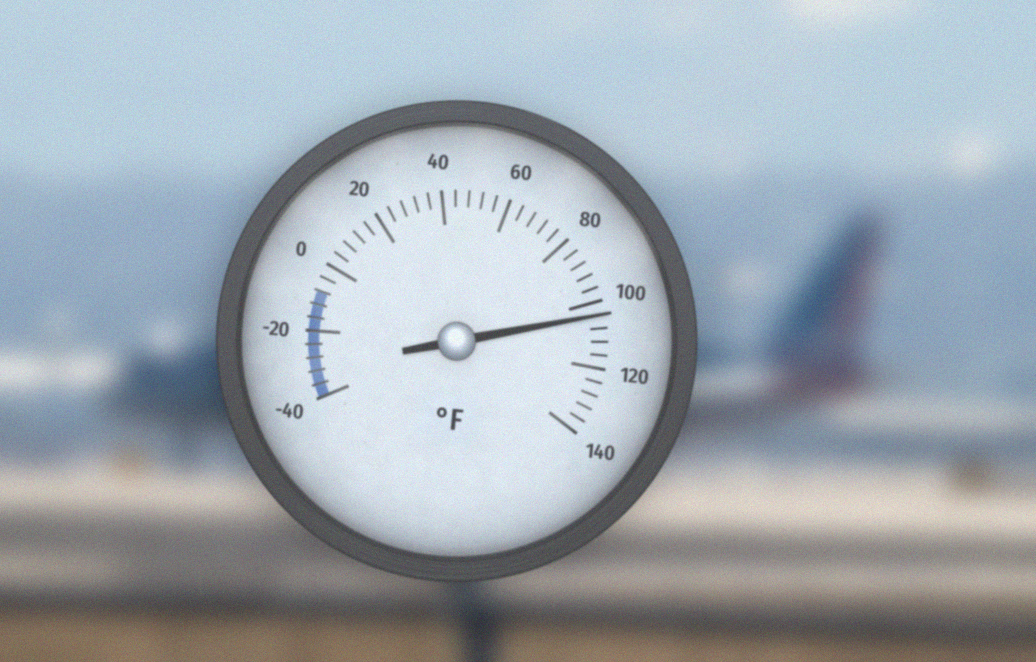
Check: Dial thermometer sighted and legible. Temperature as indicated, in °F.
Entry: 104 °F
